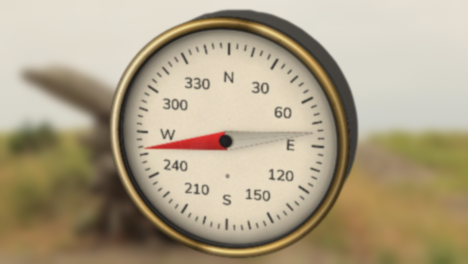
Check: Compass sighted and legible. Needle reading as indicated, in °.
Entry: 260 °
